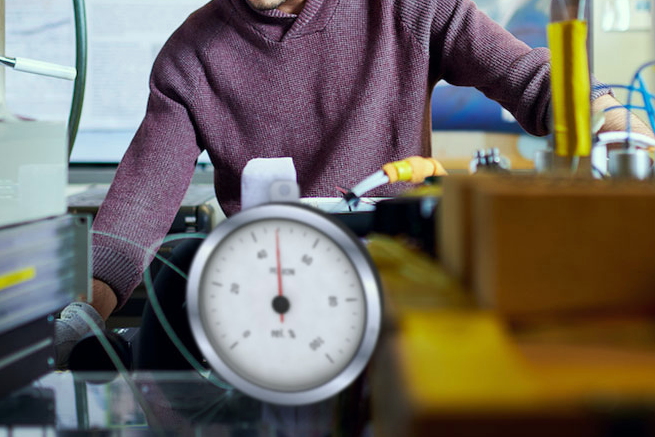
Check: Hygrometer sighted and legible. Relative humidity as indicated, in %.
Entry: 48 %
